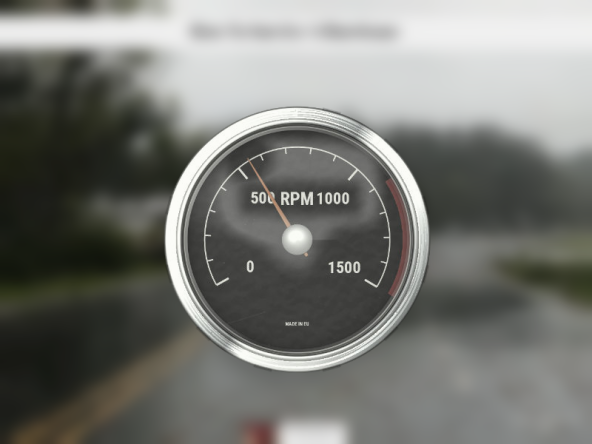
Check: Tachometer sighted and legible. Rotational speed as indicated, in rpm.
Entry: 550 rpm
